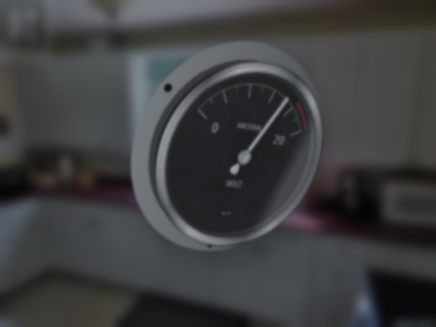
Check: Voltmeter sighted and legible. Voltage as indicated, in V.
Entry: 14 V
